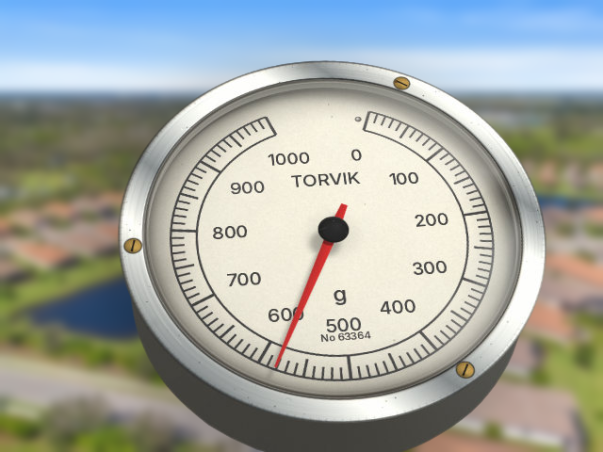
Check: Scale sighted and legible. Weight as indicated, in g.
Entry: 580 g
